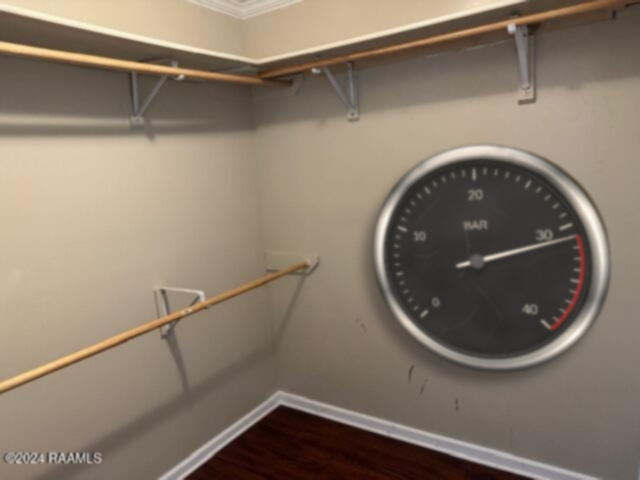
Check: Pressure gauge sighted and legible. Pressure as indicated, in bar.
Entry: 31 bar
